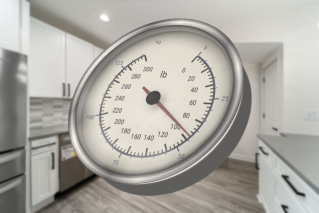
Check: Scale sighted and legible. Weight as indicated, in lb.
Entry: 96 lb
